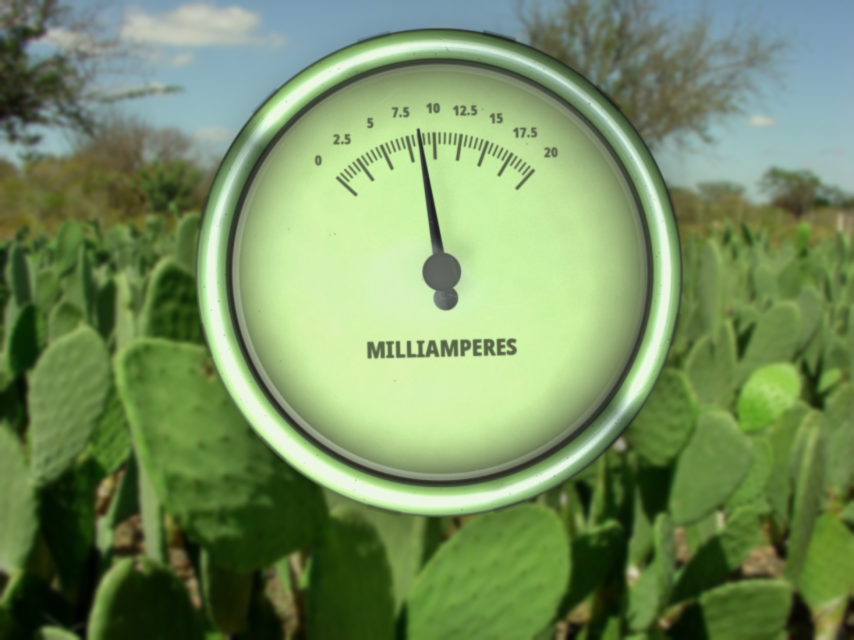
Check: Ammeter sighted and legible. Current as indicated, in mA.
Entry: 8.5 mA
